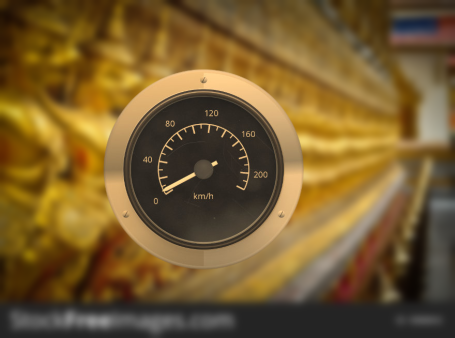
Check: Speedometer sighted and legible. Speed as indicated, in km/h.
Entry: 5 km/h
